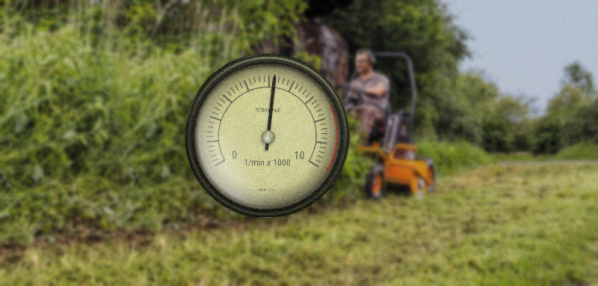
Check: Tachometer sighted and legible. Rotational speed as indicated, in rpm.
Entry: 5200 rpm
